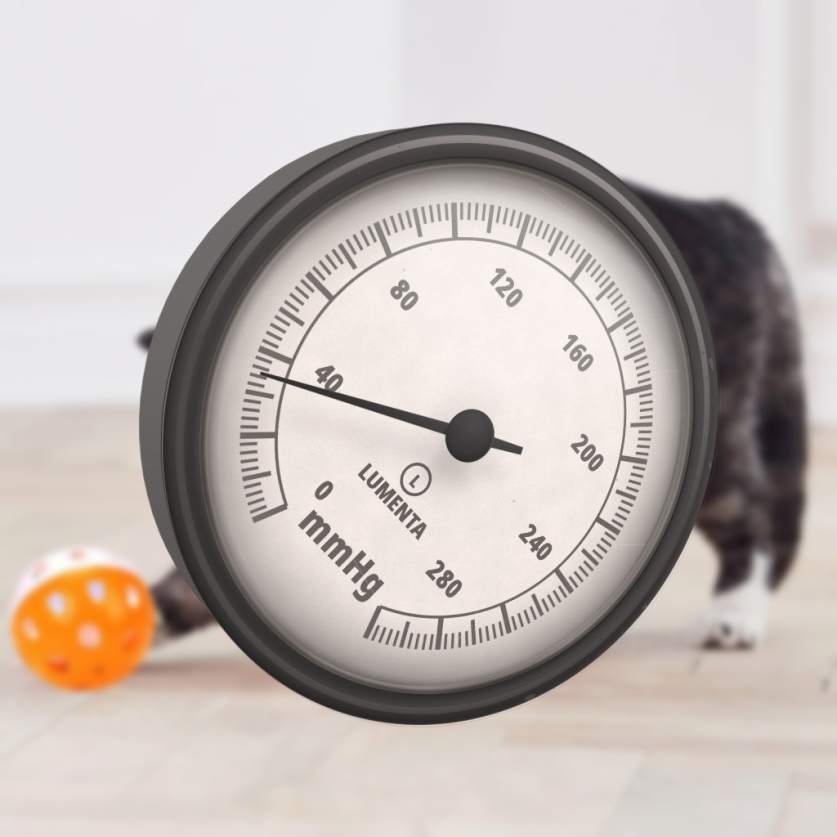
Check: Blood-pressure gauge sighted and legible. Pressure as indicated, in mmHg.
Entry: 35 mmHg
